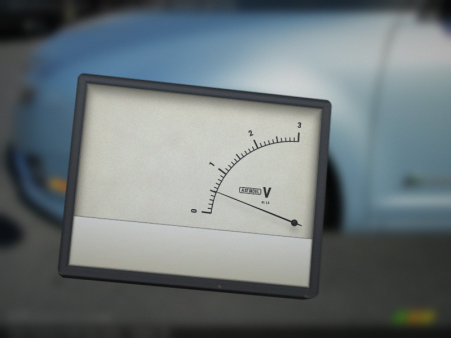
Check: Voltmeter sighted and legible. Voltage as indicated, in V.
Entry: 0.5 V
